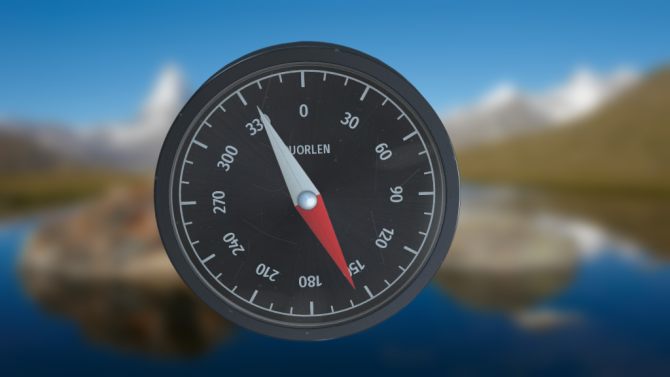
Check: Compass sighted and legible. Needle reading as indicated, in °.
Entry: 155 °
